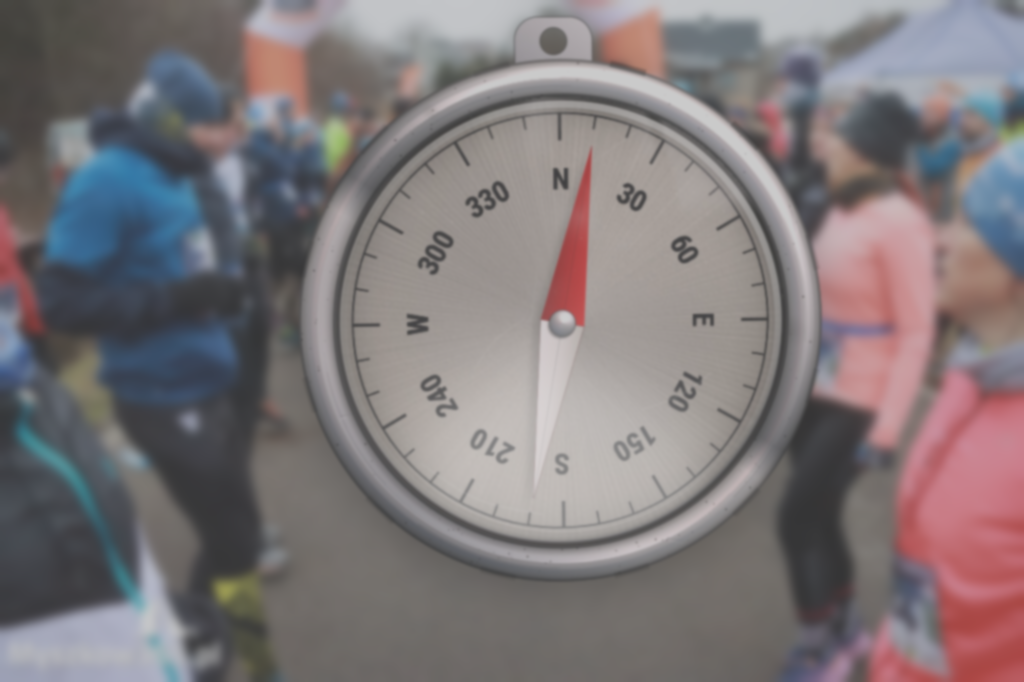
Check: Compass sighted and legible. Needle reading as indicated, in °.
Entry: 10 °
